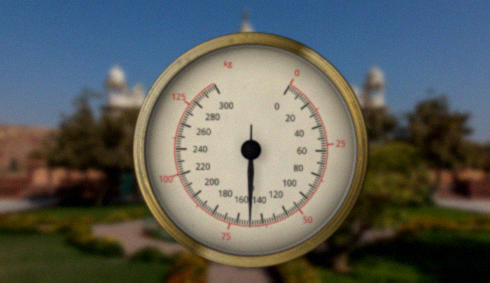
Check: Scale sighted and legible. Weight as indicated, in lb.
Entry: 150 lb
